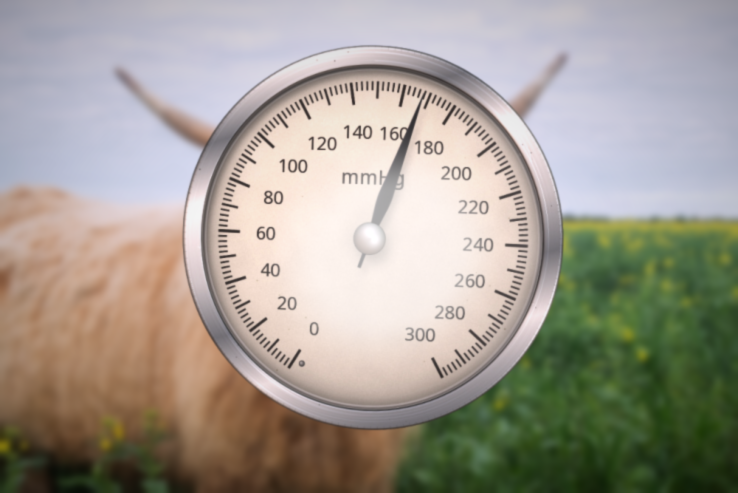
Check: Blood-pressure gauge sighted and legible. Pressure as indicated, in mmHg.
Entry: 168 mmHg
